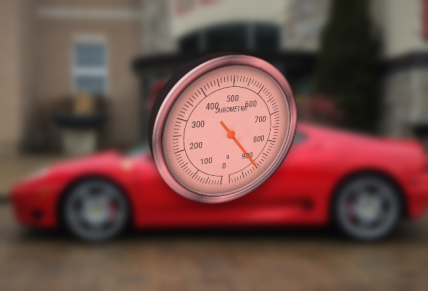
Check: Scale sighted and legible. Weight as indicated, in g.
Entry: 900 g
